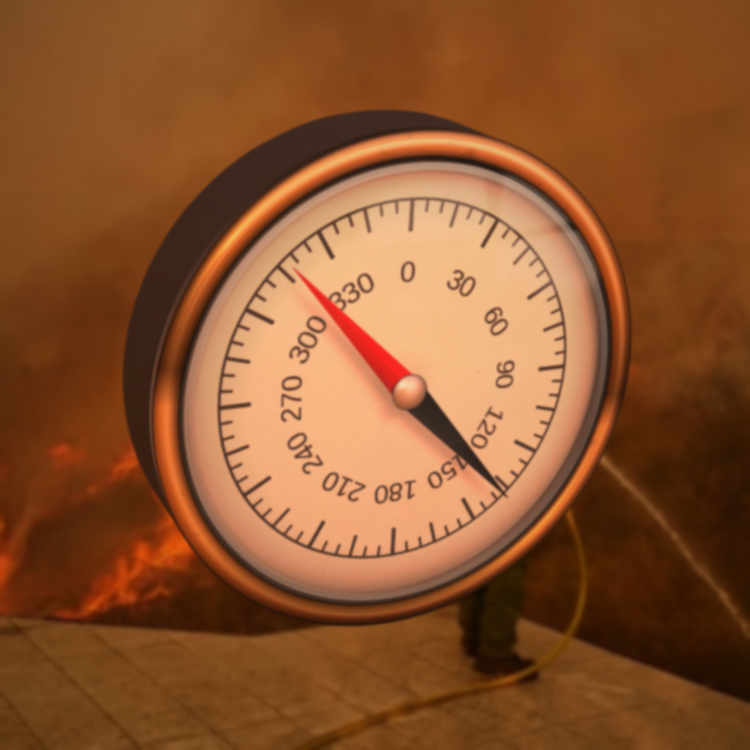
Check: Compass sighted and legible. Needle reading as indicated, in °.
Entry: 317.5 °
